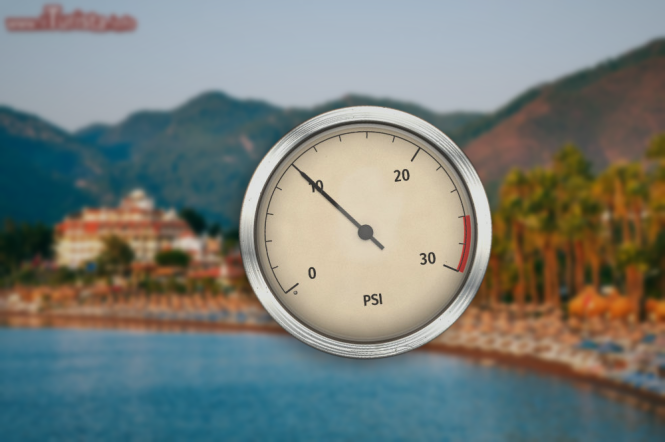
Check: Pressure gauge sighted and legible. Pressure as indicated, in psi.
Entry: 10 psi
